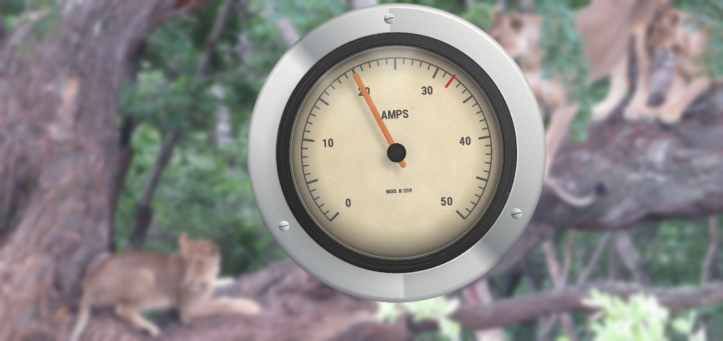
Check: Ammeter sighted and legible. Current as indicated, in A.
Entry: 20 A
